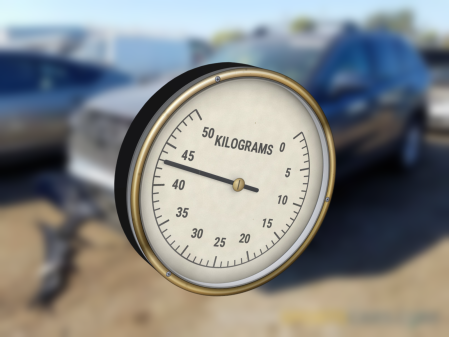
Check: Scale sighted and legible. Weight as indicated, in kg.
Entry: 43 kg
